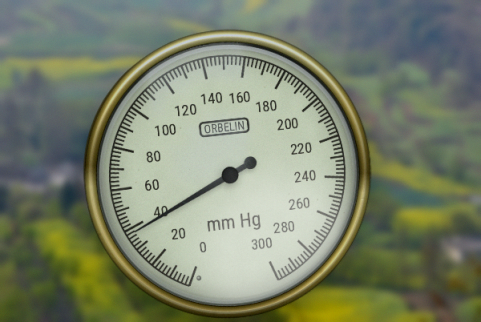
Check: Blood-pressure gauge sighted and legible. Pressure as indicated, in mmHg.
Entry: 38 mmHg
